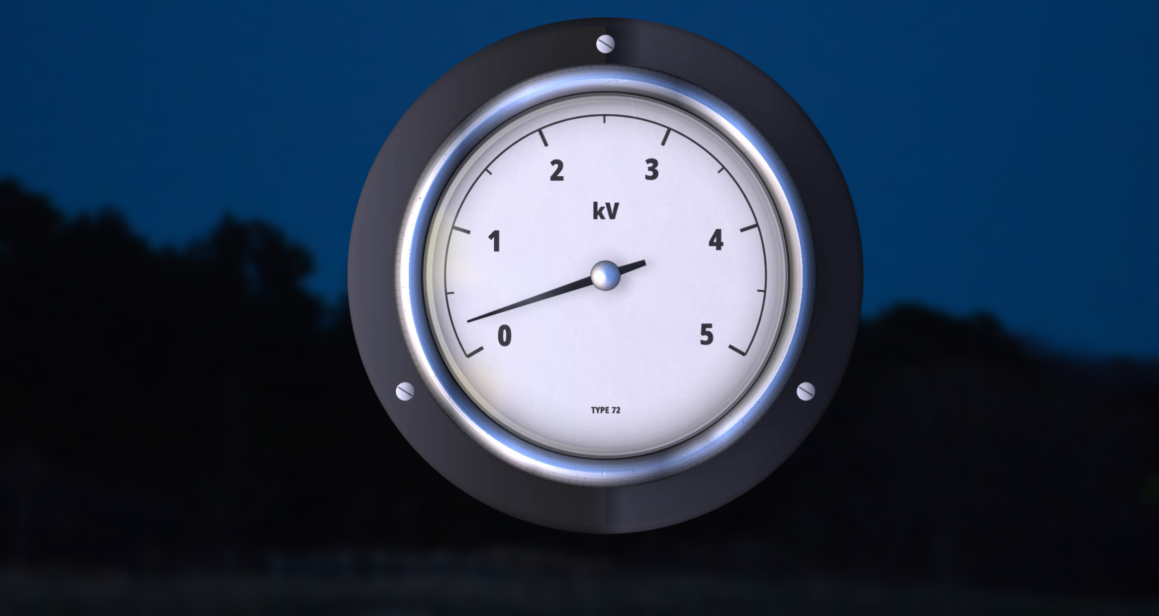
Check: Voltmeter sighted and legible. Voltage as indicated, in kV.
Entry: 0.25 kV
